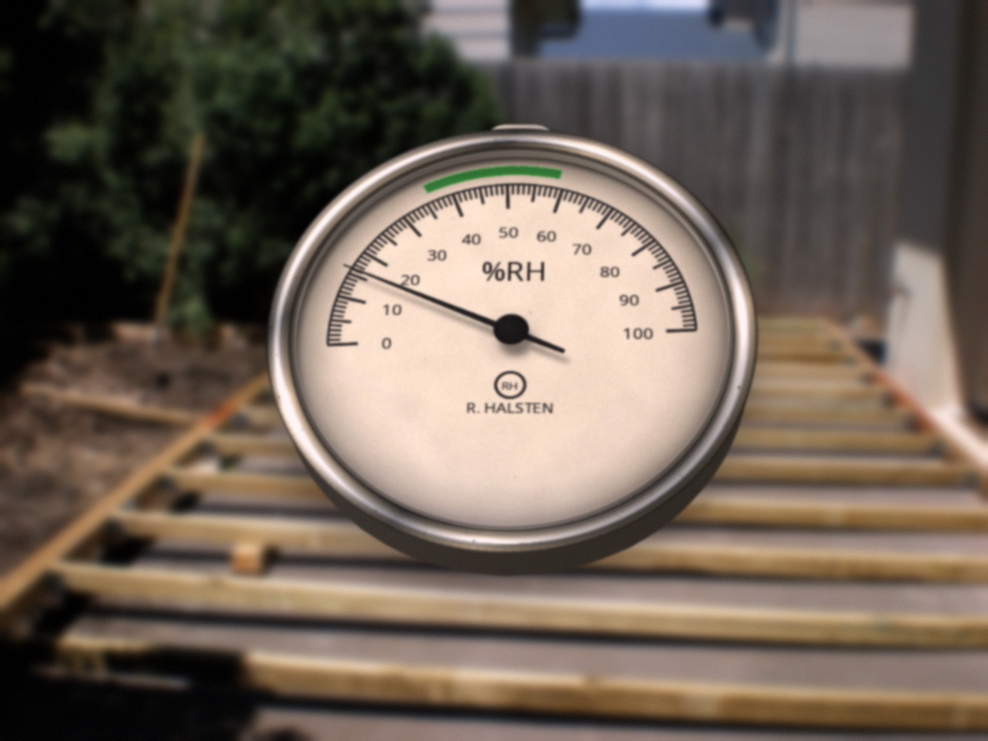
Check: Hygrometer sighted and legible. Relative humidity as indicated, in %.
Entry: 15 %
